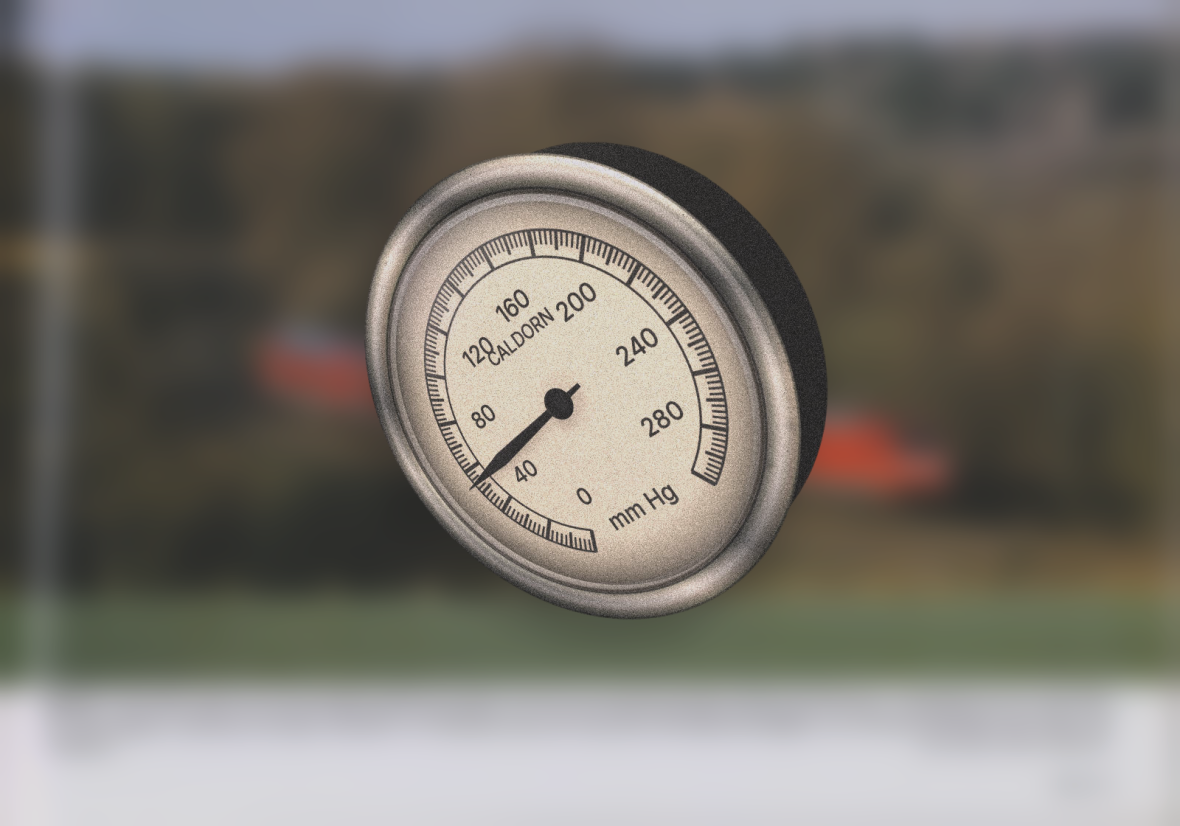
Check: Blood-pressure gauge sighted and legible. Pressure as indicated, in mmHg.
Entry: 54 mmHg
